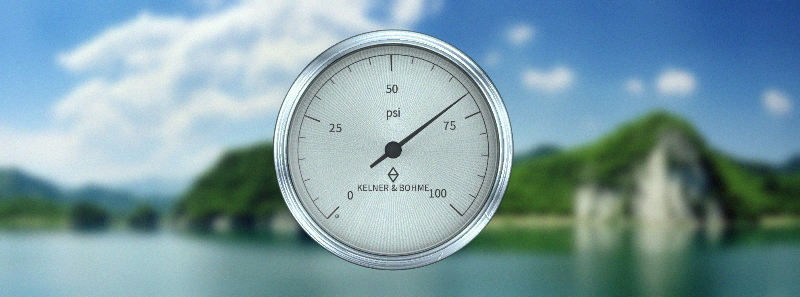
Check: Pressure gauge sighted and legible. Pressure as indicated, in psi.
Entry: 70 psi
